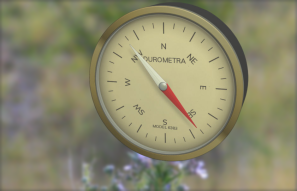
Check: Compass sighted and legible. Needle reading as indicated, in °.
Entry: 140 °
